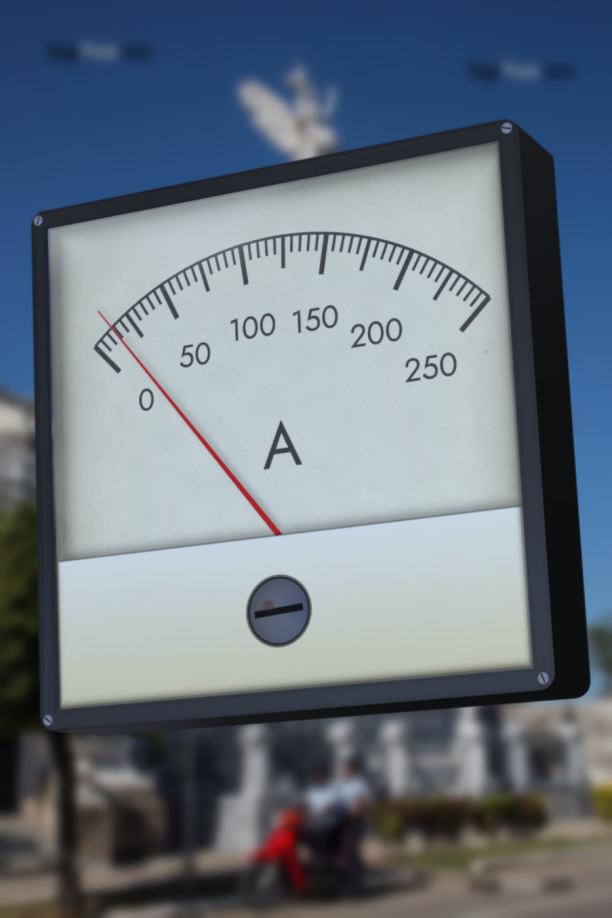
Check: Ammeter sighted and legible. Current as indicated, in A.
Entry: 15 A
